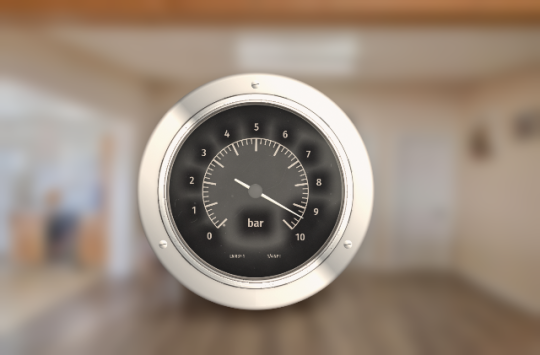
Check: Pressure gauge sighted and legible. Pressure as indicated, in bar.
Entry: 9.4 bar
